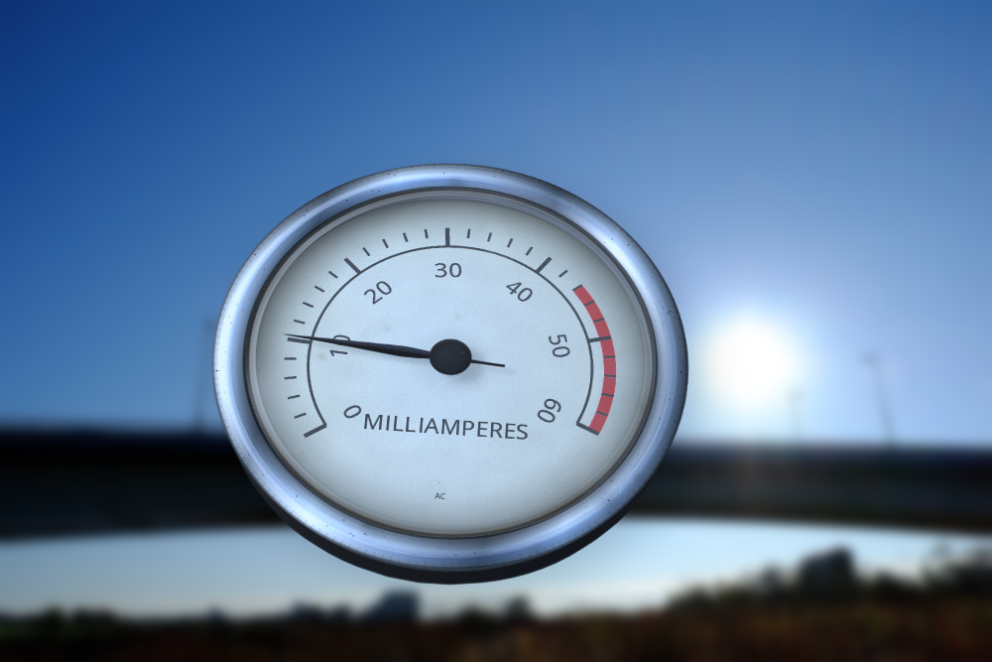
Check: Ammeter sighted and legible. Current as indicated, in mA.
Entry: 10 mA
